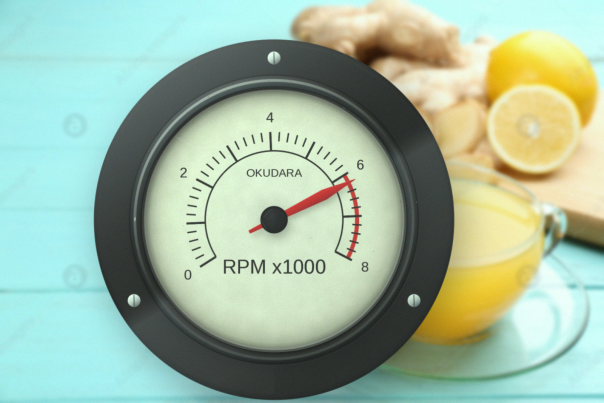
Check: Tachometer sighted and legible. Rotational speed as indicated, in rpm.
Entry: 6200 rpm
